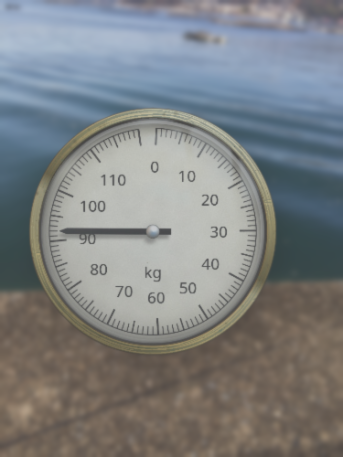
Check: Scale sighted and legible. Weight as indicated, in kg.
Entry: 92 kg
